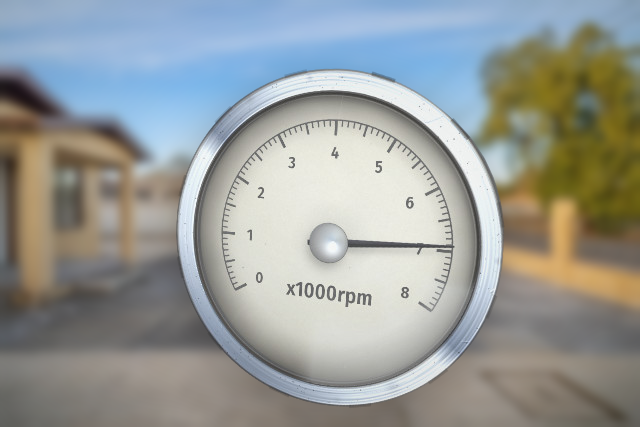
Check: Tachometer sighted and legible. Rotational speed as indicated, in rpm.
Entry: 6900 rpm
